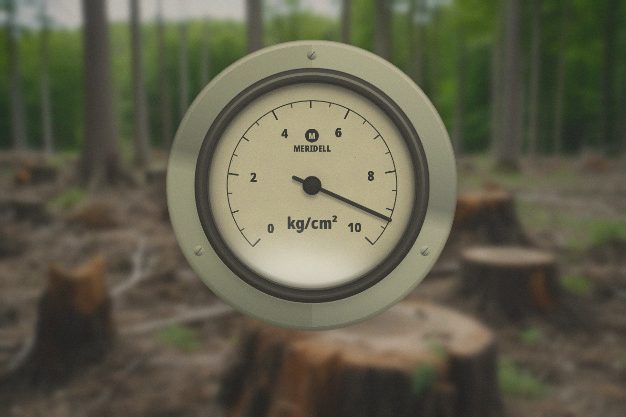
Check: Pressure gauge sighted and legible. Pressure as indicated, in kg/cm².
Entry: 9.25 kg/cm²
